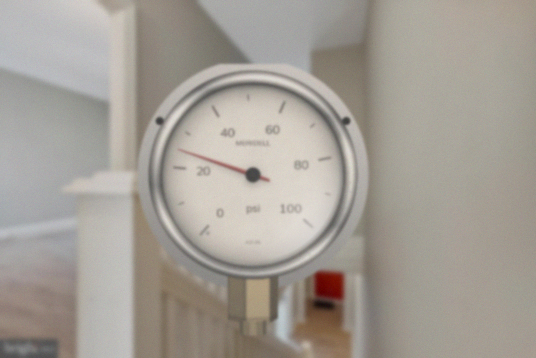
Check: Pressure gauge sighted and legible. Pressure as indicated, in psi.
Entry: 25 psi
